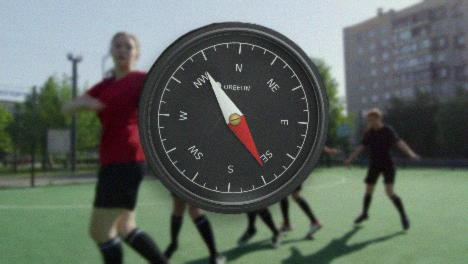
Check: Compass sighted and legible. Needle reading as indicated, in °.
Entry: 145 °
